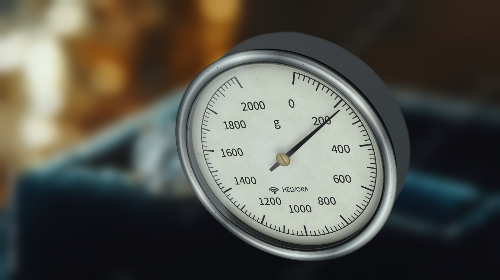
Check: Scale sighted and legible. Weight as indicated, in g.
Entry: 220 g
